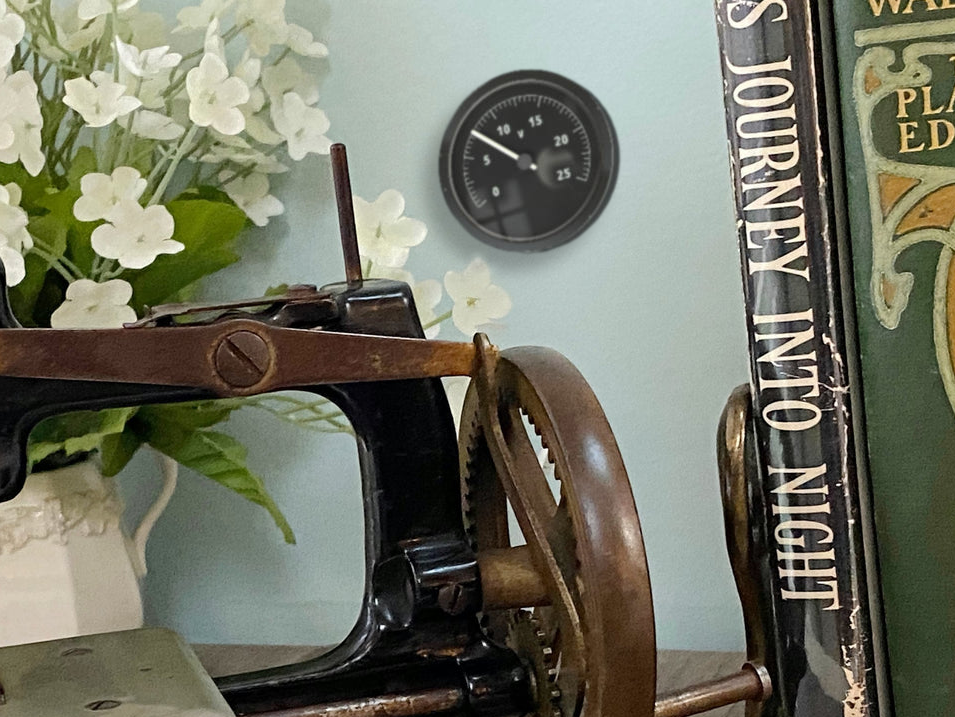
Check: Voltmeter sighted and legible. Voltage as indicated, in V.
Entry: 7.5 V
